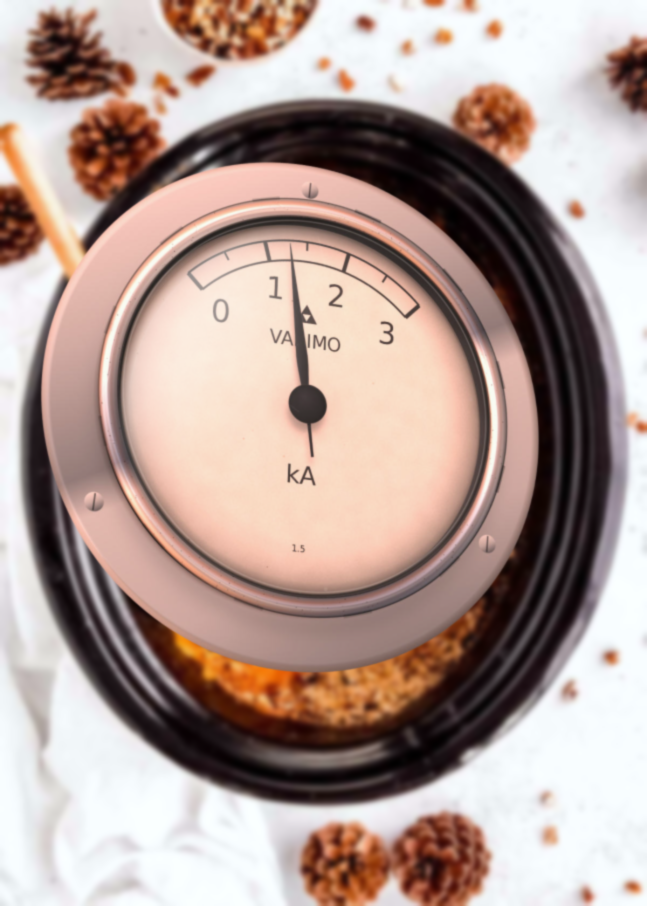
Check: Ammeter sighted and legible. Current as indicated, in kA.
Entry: 1.25 kA
